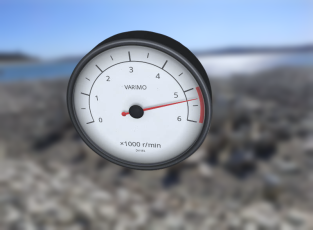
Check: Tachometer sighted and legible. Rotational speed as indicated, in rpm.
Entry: 5250 rpm
